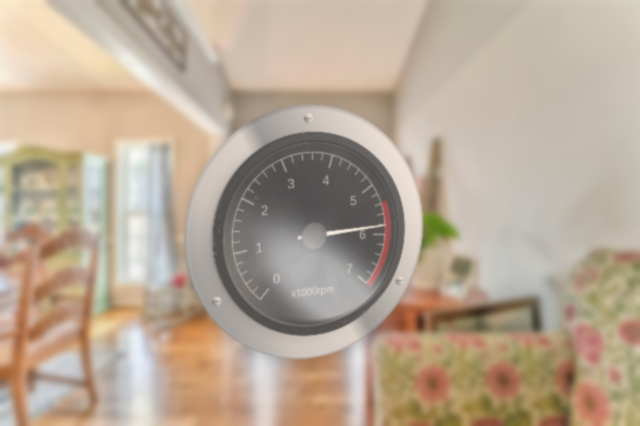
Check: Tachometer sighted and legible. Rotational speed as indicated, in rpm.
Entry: 5800 rpm
